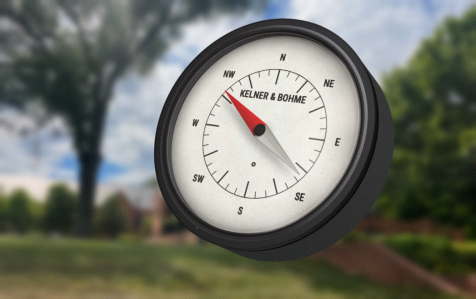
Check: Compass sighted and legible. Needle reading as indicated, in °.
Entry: 305 °
